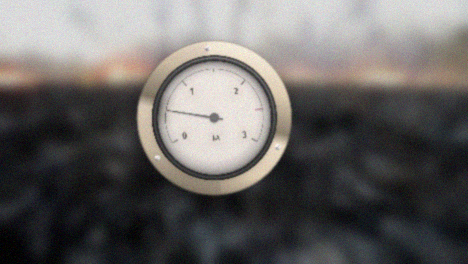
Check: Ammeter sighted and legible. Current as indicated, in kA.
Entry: 0.5 kA
